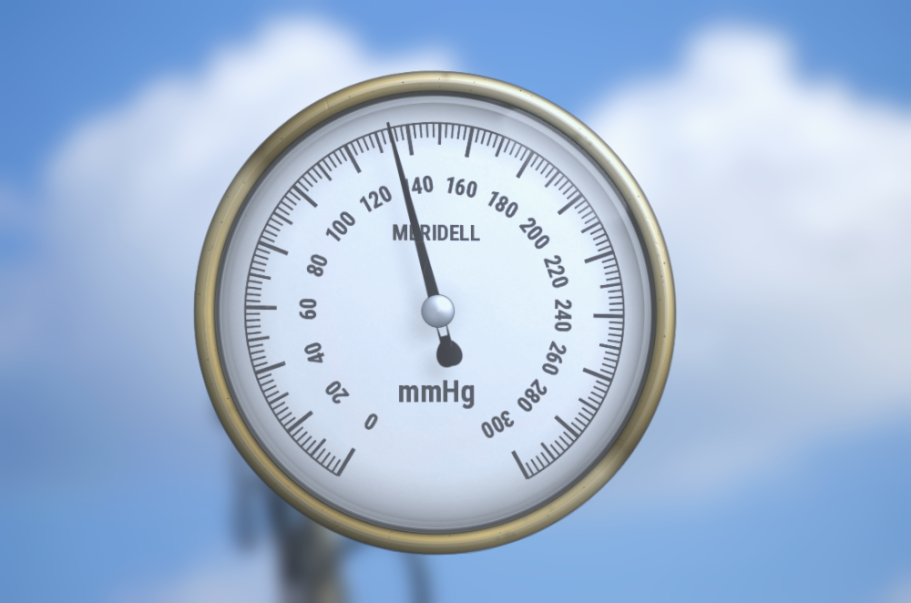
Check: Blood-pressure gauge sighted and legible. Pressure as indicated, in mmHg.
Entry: 134 mmHg
